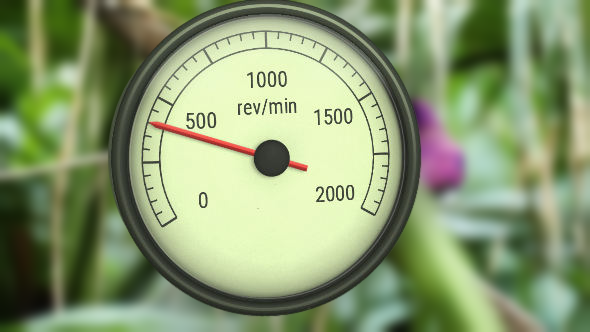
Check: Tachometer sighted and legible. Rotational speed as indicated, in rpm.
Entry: 400 rpm
